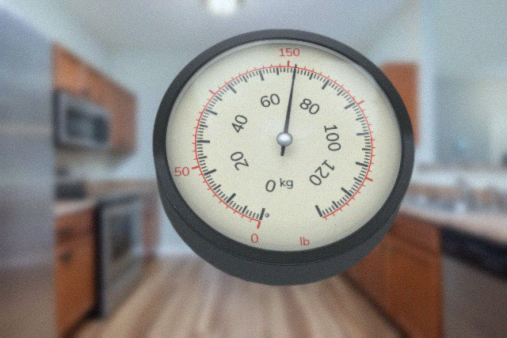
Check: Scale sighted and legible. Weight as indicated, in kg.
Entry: 70 kg
